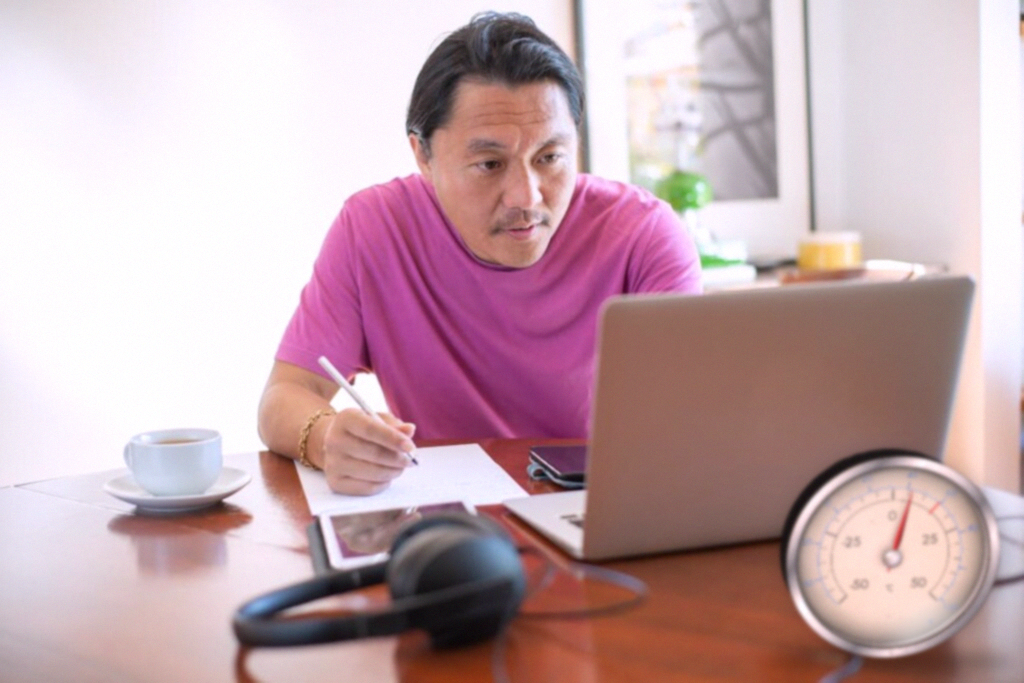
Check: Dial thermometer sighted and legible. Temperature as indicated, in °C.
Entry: 5 °C
